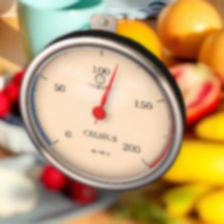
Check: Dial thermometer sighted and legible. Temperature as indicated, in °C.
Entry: 112.5 °C
